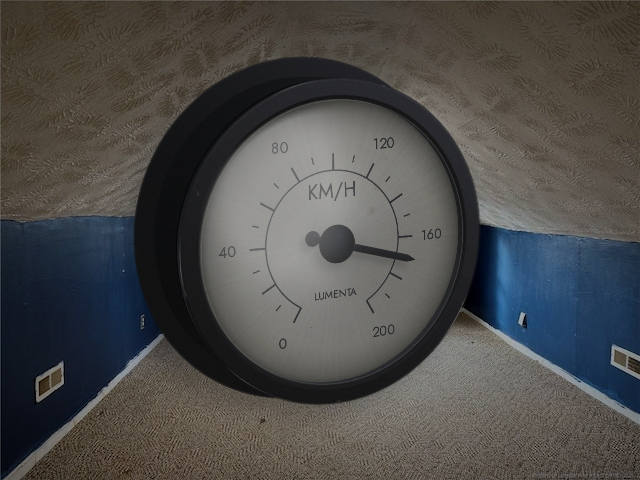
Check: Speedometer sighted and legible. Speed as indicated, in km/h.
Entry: 170 km/h
